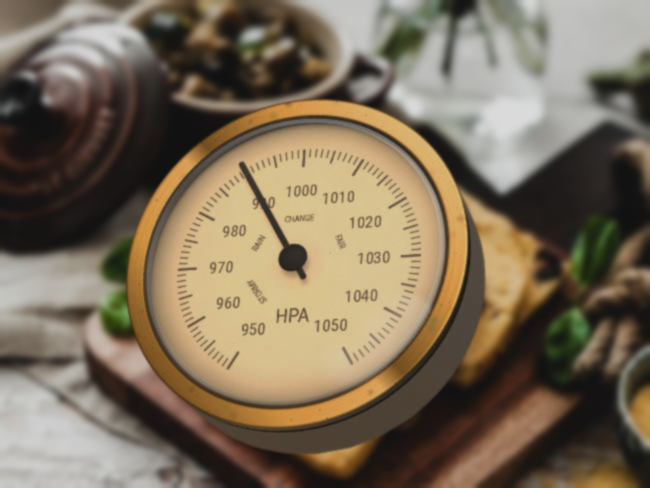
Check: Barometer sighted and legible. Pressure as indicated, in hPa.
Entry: 990 hPa
